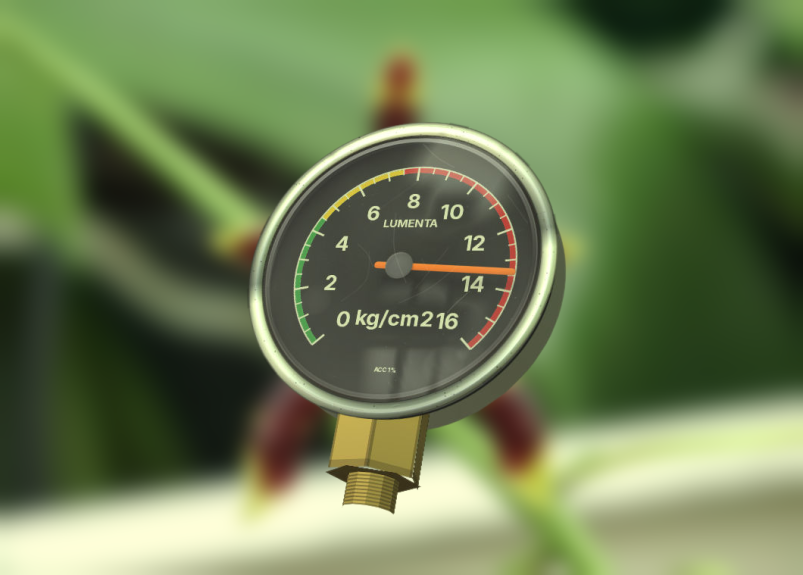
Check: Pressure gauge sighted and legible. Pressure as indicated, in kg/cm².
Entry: 13.5 kg/cm²
